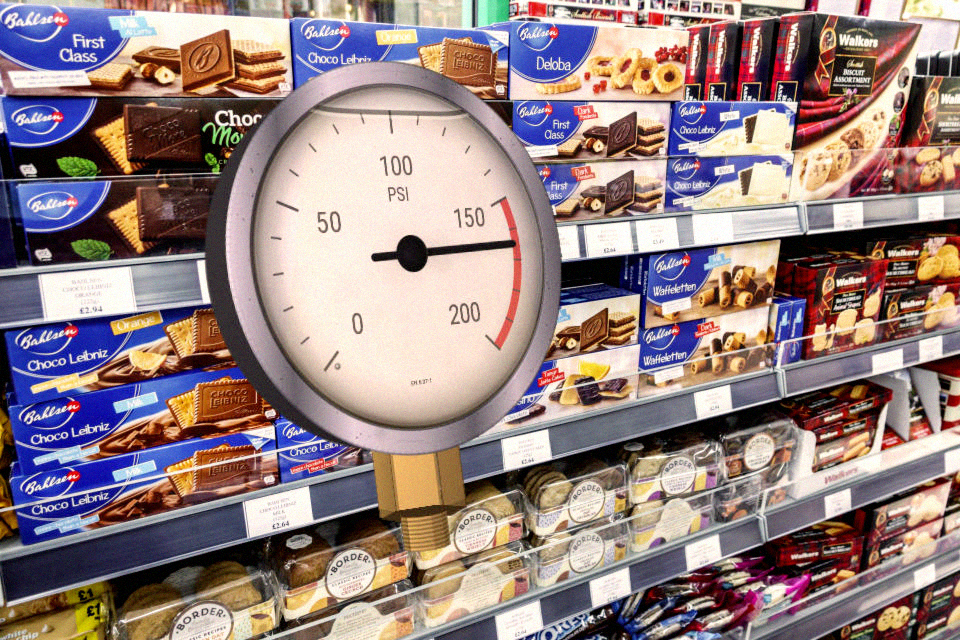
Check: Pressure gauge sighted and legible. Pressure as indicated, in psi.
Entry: 165 psi
